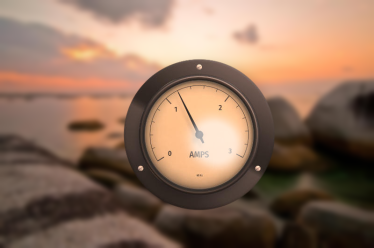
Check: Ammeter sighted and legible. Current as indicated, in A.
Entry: 1.2 A
